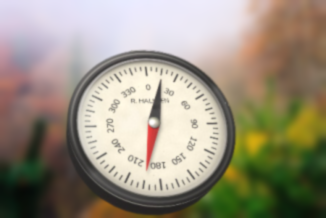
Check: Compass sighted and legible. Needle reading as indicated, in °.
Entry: 195 °
